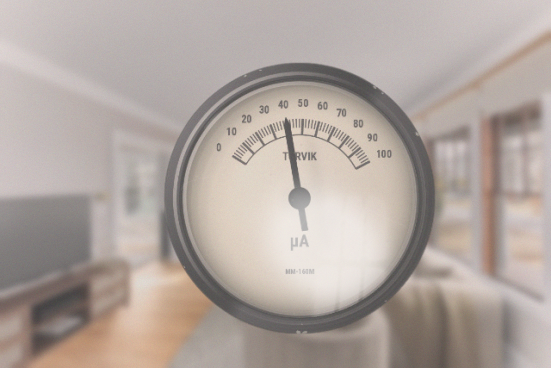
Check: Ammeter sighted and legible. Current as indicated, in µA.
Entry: 40 µA
